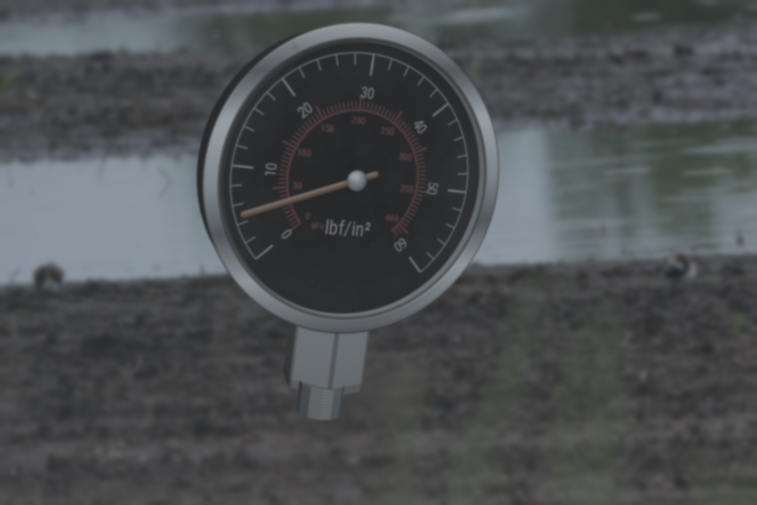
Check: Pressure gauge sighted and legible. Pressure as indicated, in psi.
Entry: 5 psi
